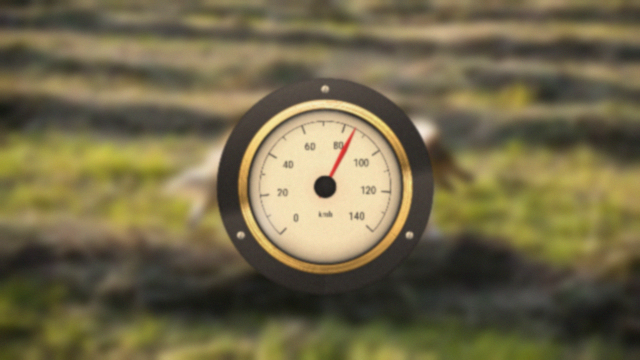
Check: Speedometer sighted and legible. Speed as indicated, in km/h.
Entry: 85 km/h
